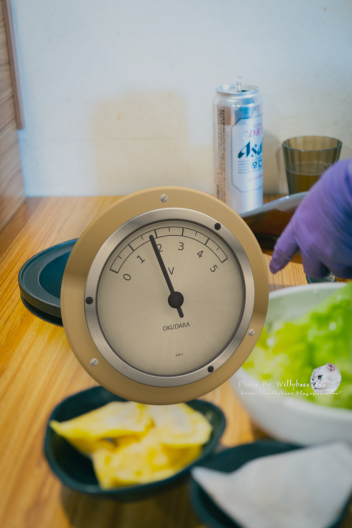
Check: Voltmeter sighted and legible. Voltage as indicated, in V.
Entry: 1.75 V
